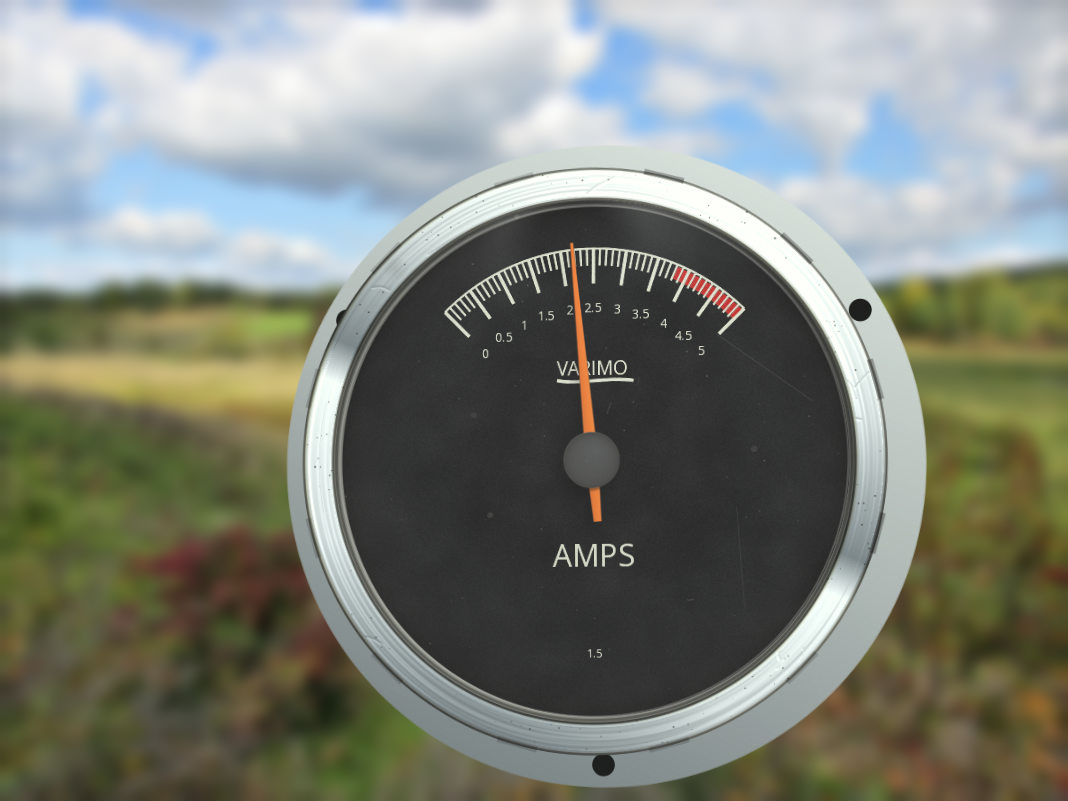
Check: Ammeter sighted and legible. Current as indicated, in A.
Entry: 2.2 A
